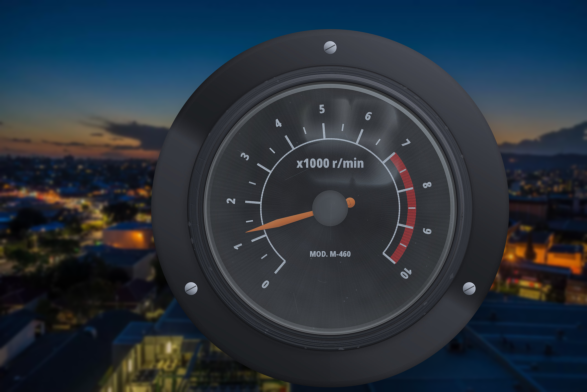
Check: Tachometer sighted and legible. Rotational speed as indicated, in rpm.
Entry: 1250 rpm
